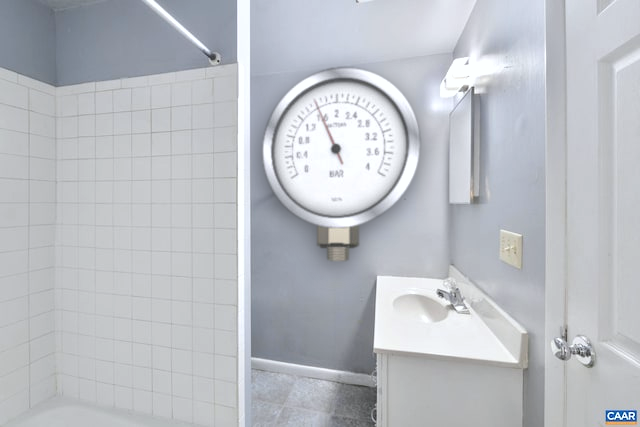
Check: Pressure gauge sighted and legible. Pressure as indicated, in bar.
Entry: 1.6 bar
